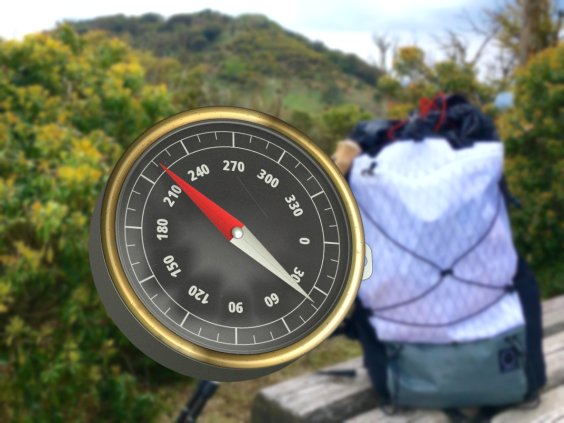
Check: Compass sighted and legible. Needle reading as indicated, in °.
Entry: 220 °
